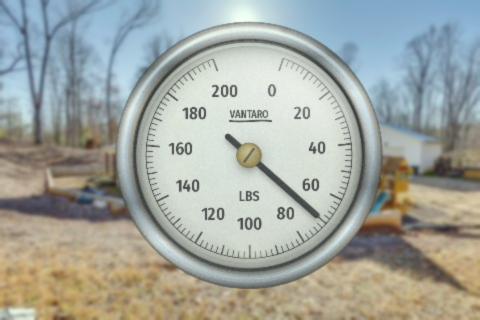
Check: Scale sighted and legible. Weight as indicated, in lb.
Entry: 70 lb
